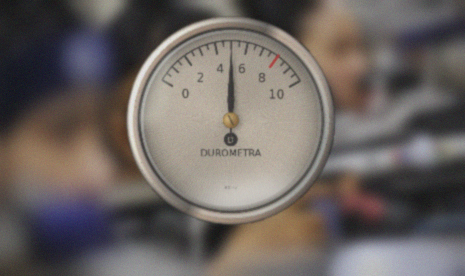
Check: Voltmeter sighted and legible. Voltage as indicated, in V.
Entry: 5 V
